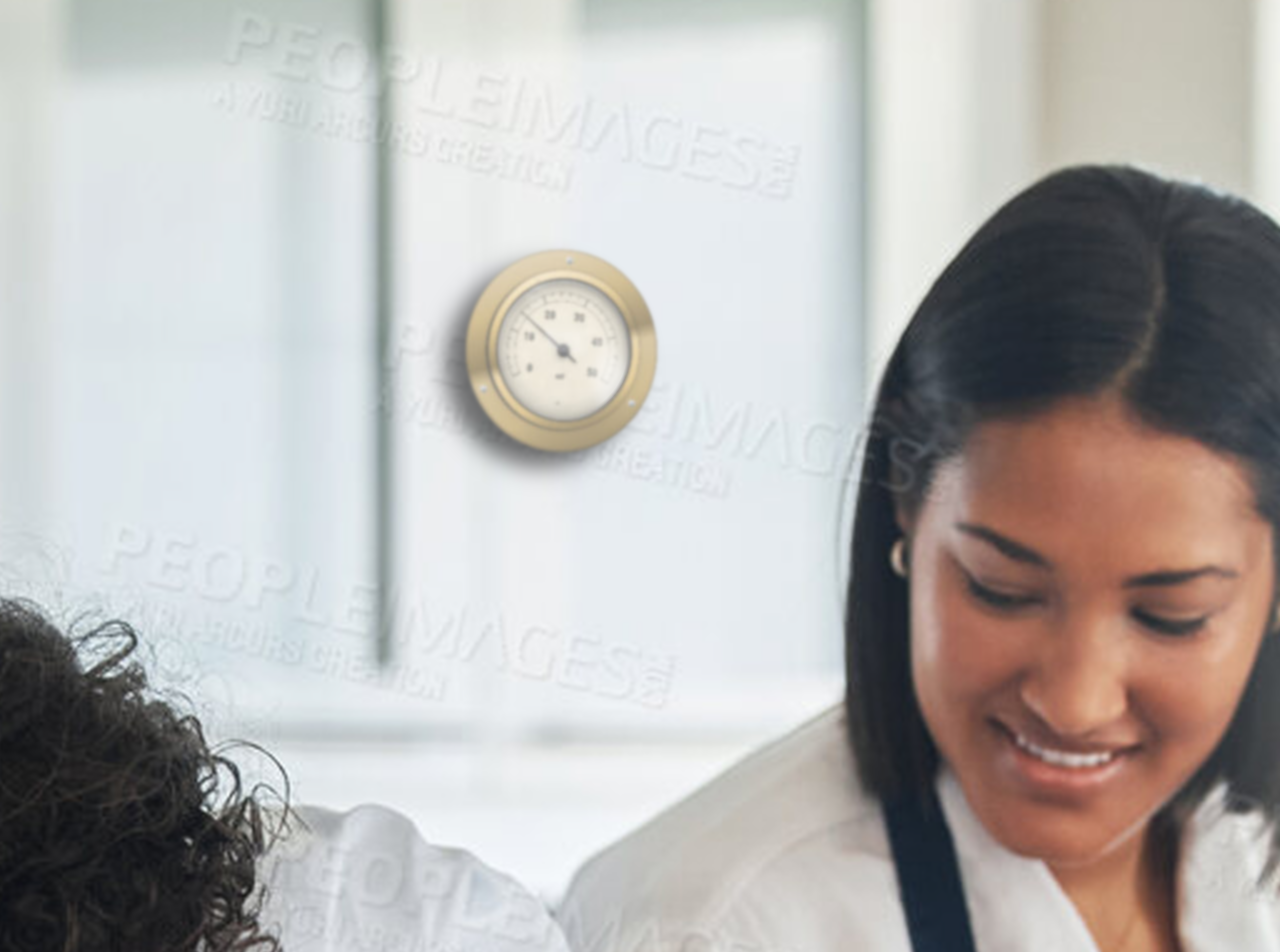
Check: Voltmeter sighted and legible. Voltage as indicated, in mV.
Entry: 14 mV
